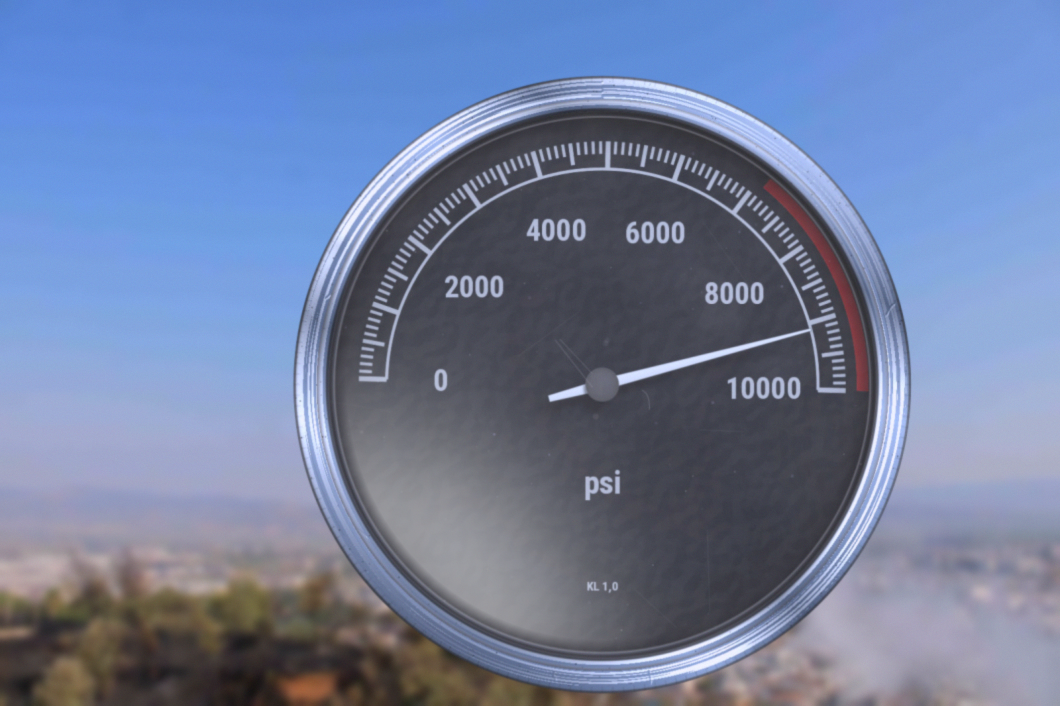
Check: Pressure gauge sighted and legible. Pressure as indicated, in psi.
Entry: 9100 psi
